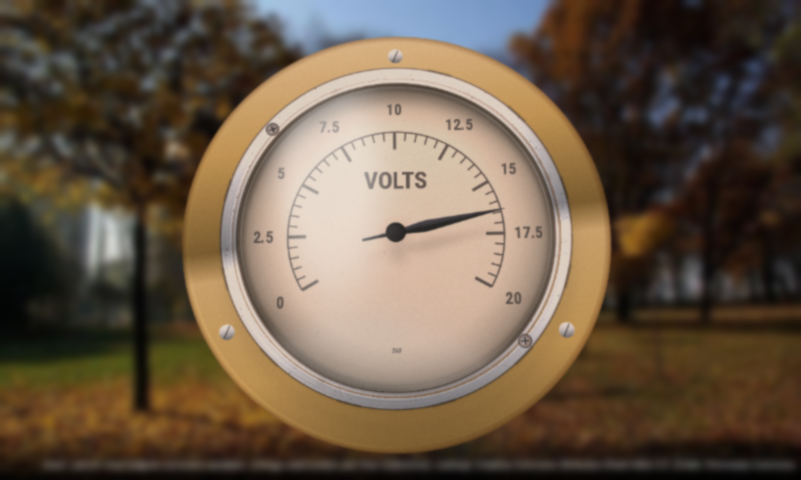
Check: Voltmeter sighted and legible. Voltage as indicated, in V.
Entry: 16.5 V
